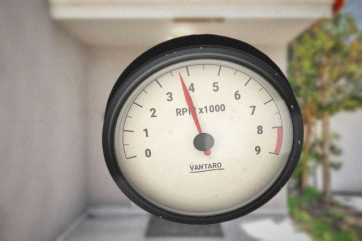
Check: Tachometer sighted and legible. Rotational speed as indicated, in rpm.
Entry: 3750 rpm
